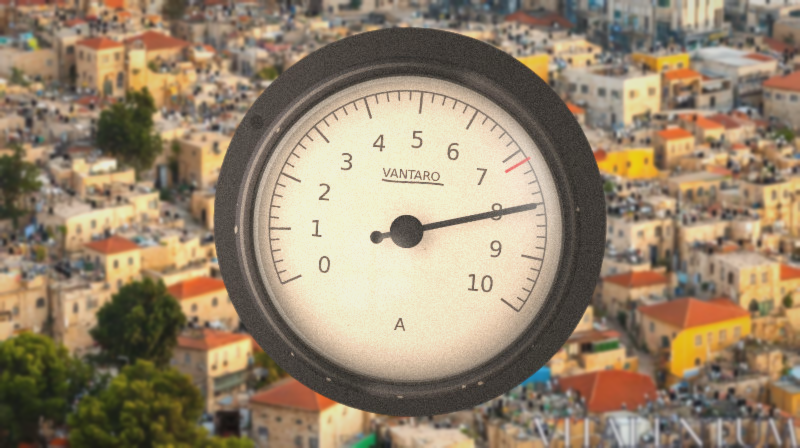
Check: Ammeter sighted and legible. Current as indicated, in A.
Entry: 8 A
